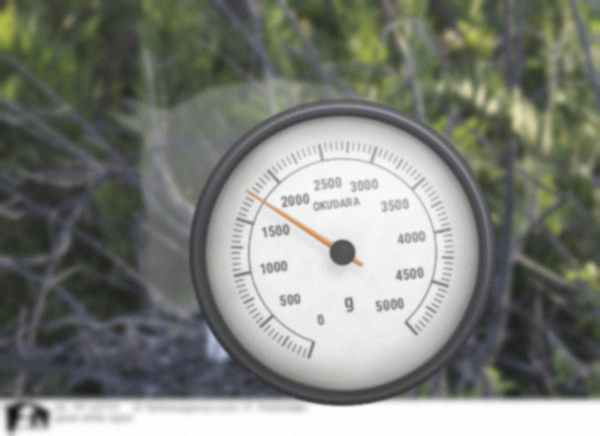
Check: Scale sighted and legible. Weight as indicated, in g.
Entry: 1750 g
